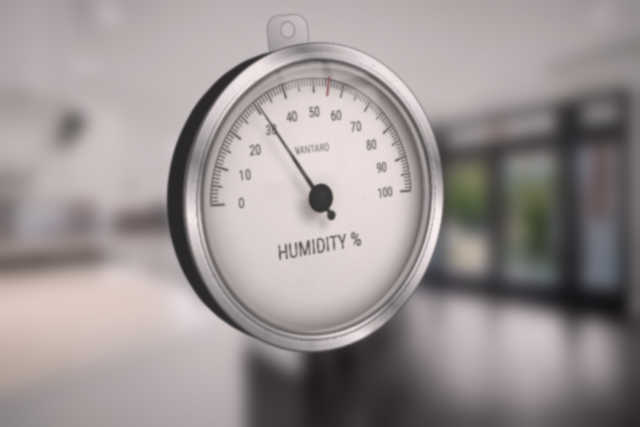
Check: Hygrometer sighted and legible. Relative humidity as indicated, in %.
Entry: 30 %
